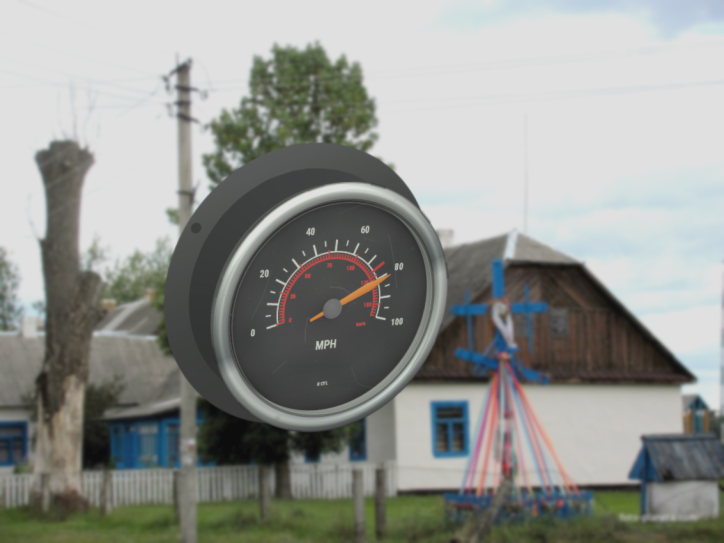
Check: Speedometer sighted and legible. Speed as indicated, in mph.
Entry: 80 mph
